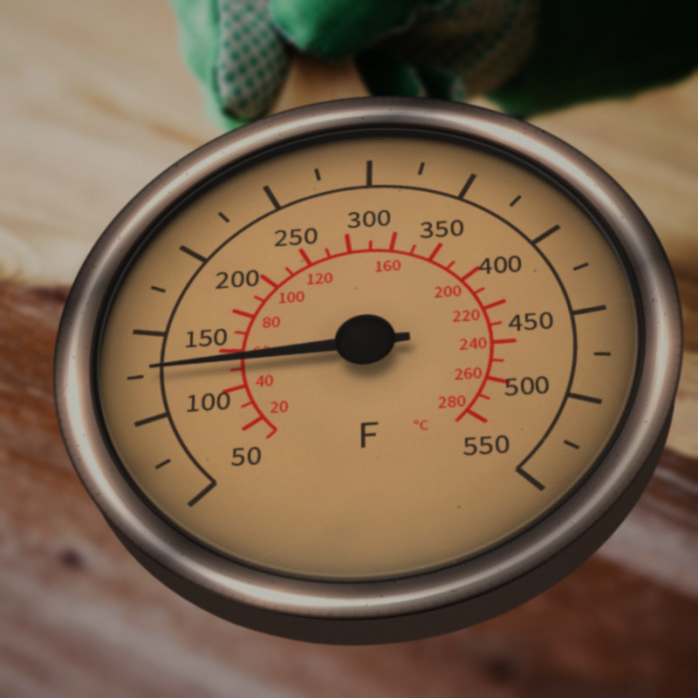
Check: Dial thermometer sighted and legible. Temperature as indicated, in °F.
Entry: 125 °F
